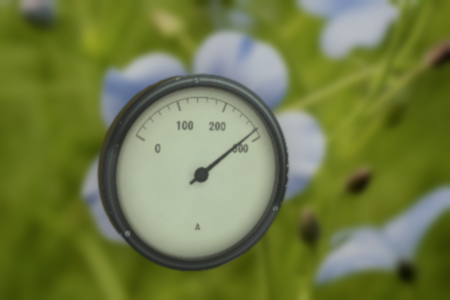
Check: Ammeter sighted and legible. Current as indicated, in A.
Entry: 280 A
